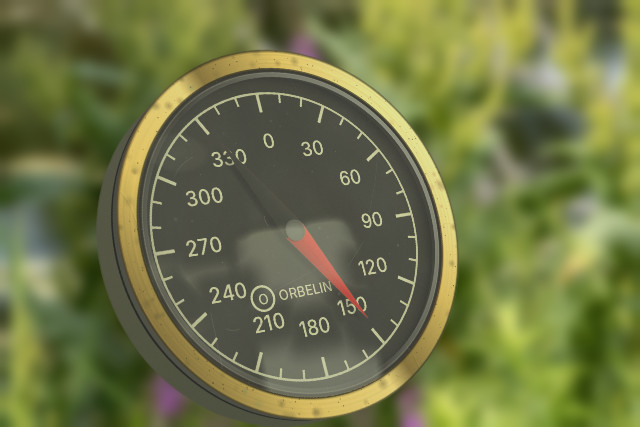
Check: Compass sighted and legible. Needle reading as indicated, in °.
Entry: 150 °
